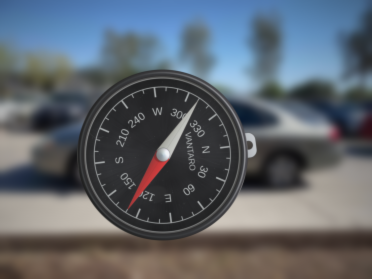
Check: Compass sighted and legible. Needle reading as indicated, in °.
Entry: 130 °
